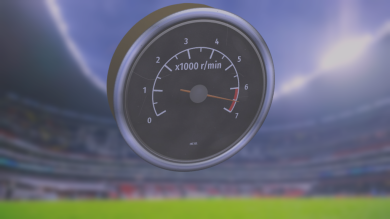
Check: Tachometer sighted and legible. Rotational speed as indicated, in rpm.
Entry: 6500 rpm
